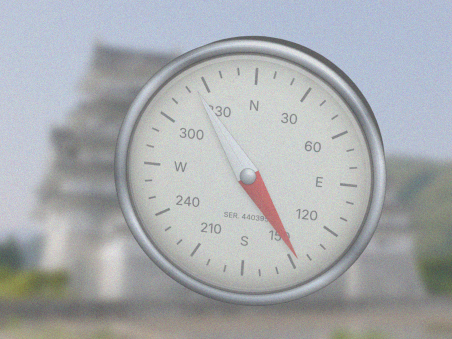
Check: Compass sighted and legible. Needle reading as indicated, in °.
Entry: 145 °
